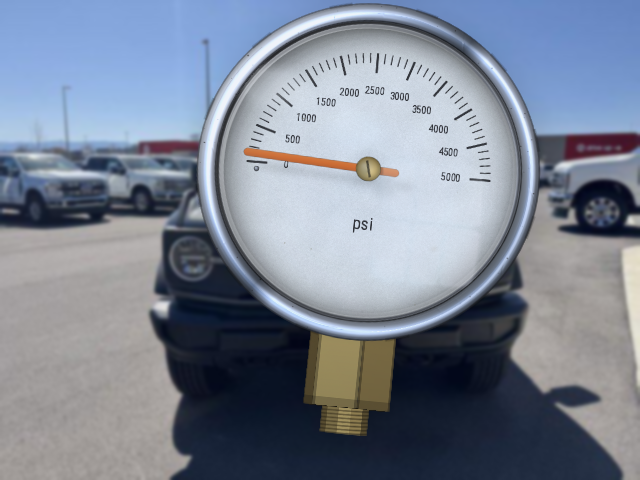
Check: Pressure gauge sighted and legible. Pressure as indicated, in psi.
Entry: 100 psi
